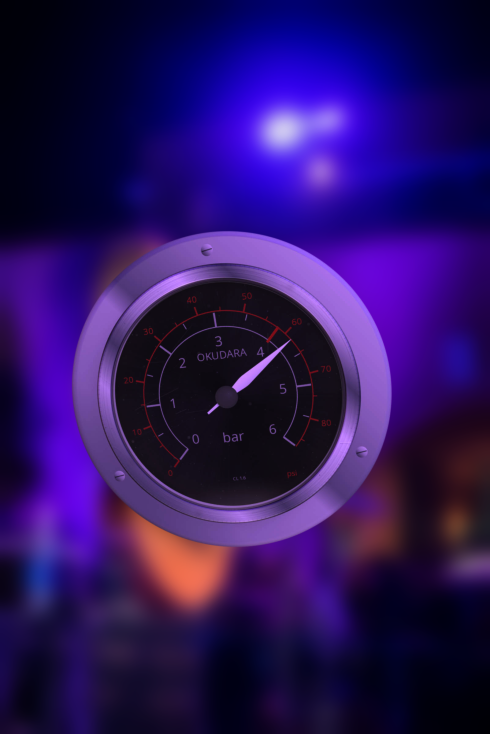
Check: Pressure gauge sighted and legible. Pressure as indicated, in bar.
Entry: 4.25 bar
